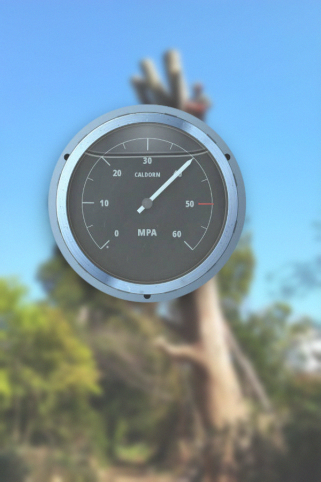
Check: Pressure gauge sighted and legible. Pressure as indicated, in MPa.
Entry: 40 MPa
